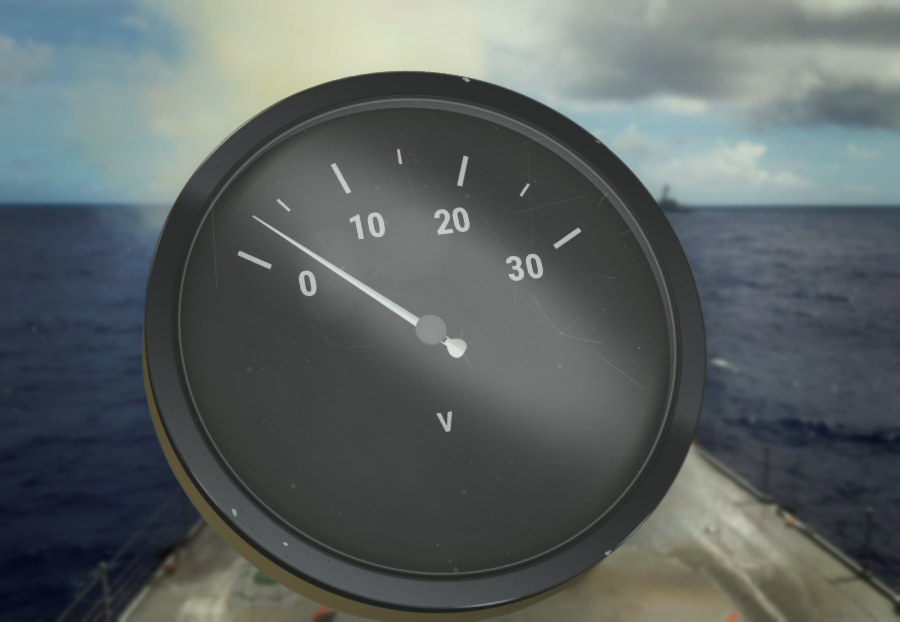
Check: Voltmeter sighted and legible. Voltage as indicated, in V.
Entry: 2.5 V
